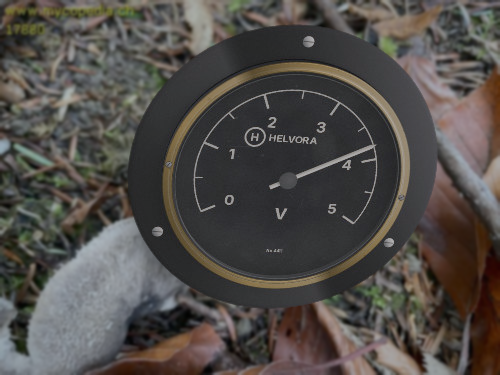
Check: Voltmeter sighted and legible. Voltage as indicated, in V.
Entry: 3.75 V
